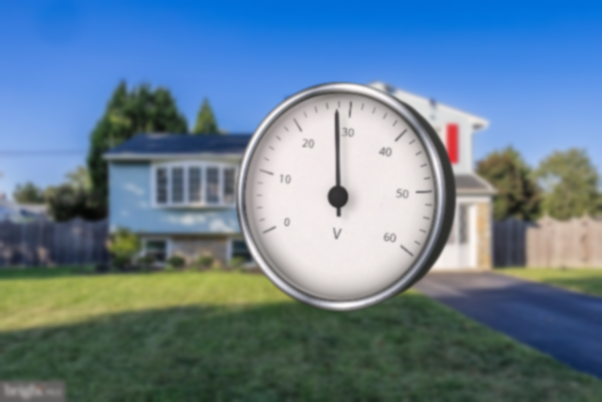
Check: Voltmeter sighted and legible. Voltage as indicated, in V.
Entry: 28 V
